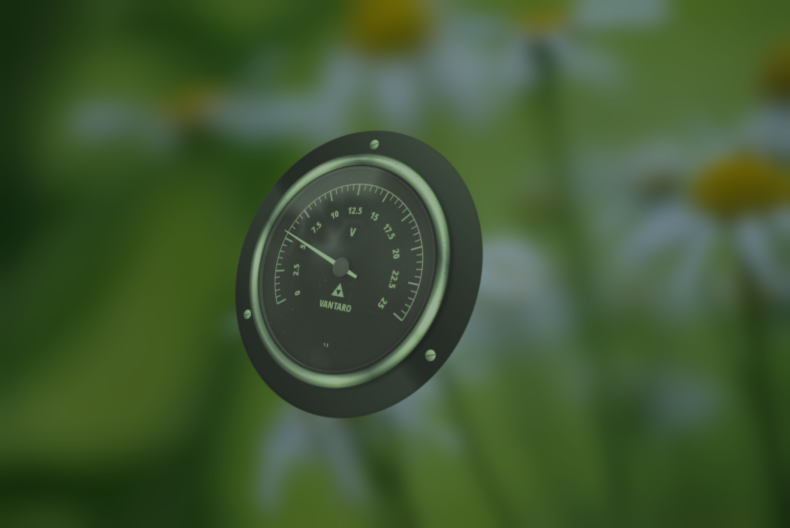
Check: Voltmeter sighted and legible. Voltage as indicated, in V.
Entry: 5.5 V
